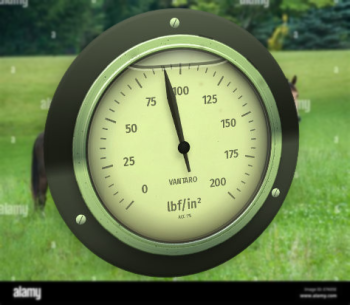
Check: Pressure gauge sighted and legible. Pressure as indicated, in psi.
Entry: 90 psi
